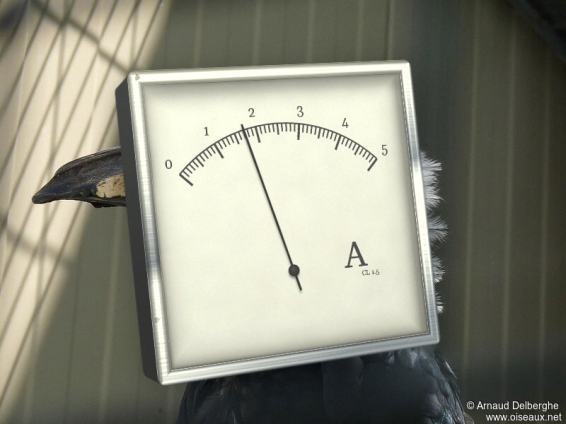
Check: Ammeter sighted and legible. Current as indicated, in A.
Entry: 1.7 A
